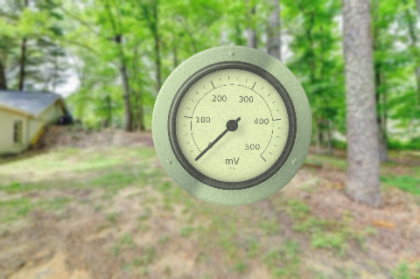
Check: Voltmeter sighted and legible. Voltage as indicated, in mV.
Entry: 0 mV
